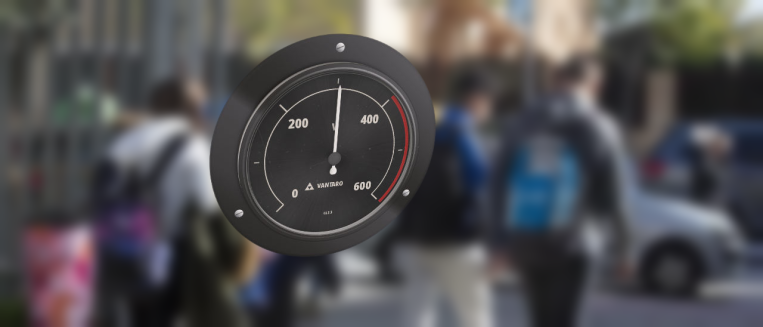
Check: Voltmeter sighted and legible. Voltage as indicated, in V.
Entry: 300 V
